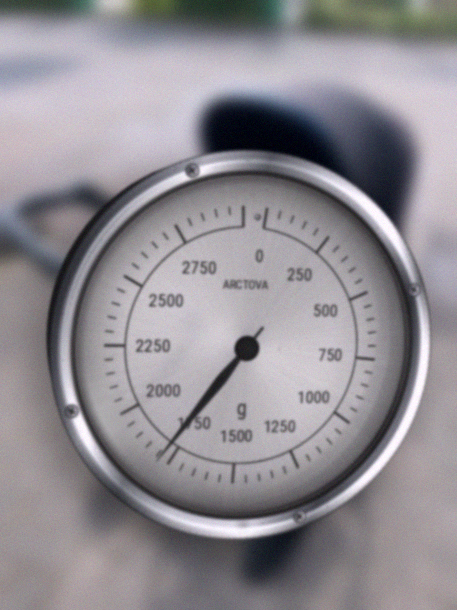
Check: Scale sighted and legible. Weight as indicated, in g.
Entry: 1800 g
